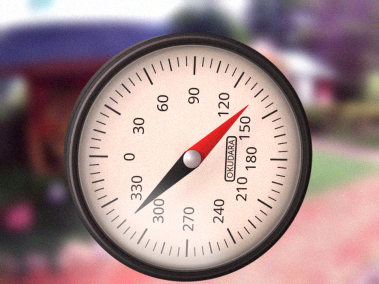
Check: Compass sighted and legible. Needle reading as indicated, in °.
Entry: 135 °
